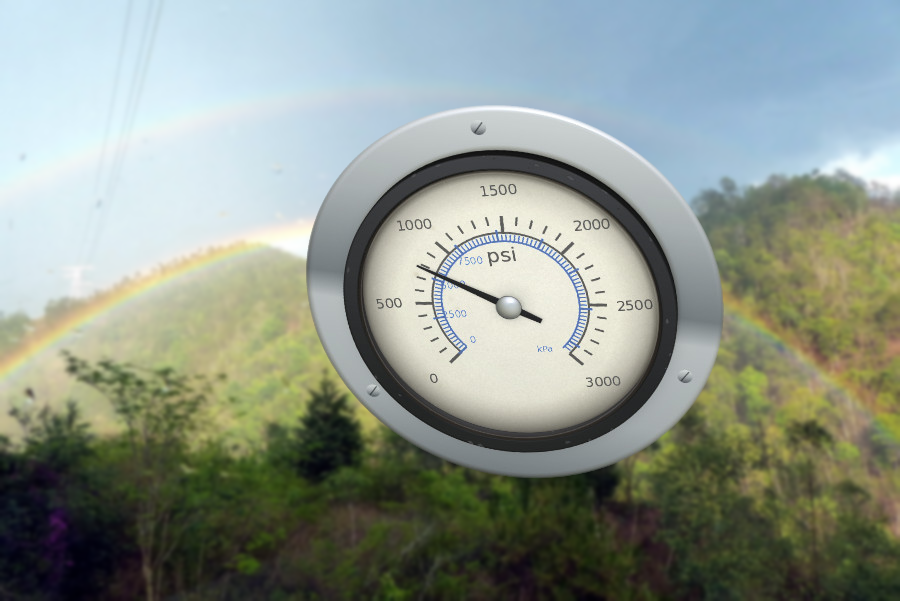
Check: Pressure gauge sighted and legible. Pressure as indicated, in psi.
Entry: 800 psi
